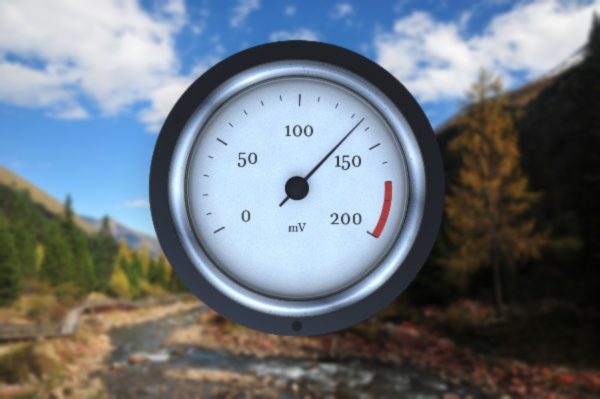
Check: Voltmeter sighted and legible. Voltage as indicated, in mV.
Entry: 135 mV
